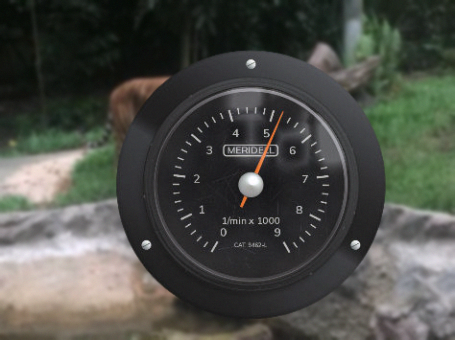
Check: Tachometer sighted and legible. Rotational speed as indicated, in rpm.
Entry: 5200 rpm
